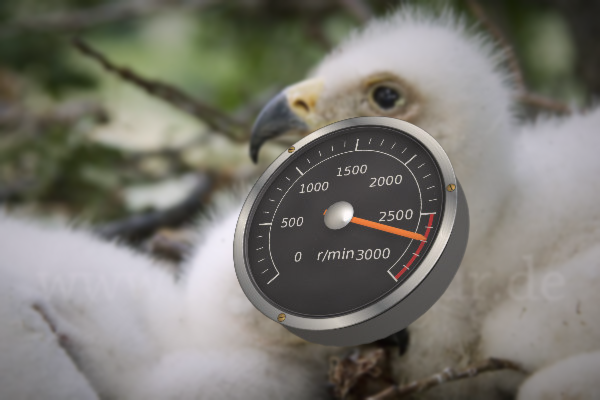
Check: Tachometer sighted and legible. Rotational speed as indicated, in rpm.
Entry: 2700 rpm
